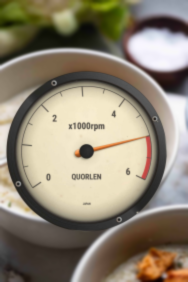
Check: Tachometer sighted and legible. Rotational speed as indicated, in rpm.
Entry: 5000 rpm
